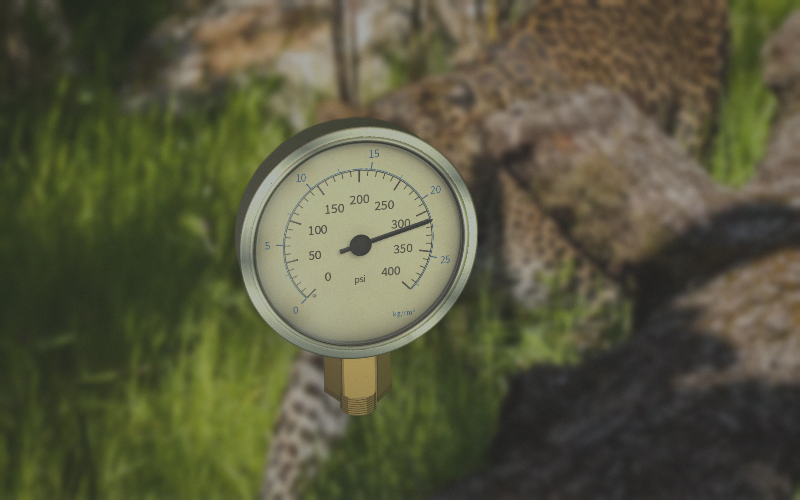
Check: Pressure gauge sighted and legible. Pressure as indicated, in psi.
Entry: 310 psi
